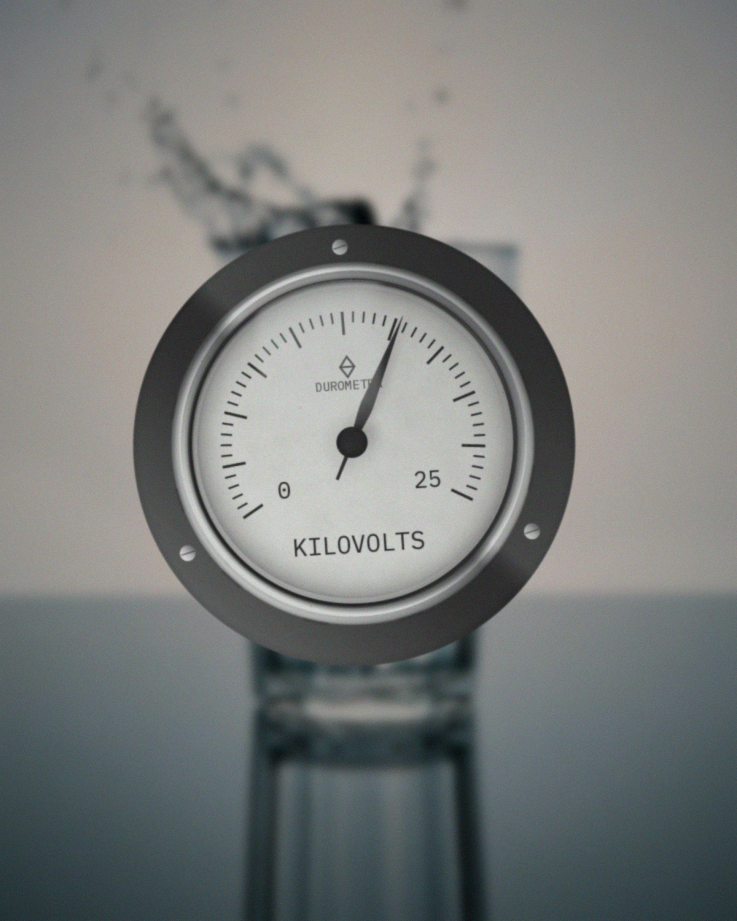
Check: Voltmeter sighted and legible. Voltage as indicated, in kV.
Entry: 15.25 kV
